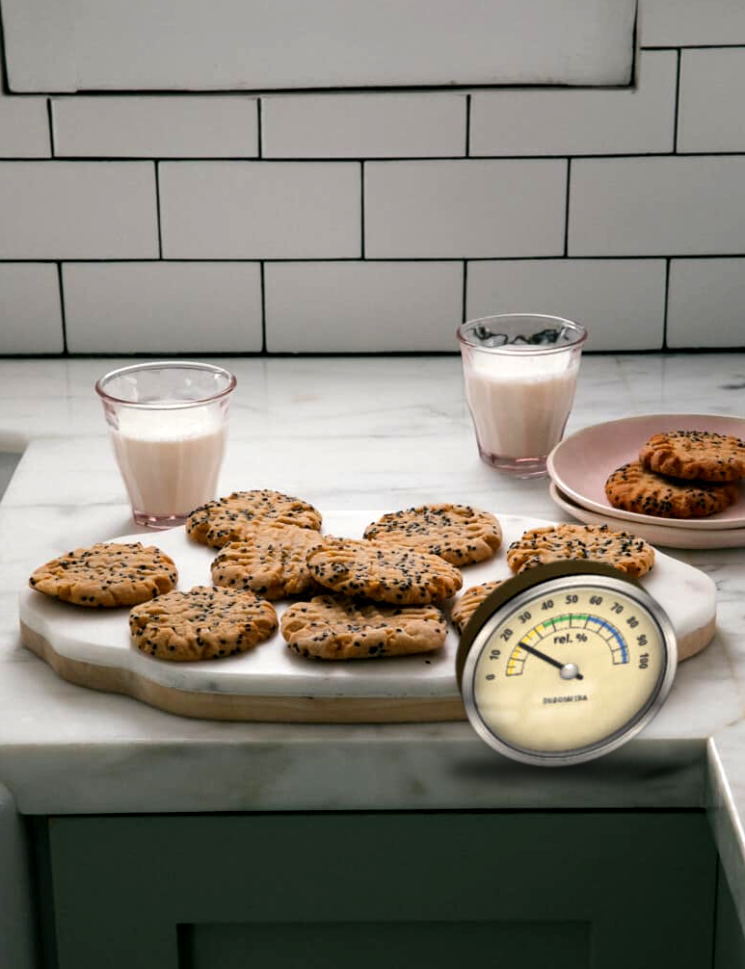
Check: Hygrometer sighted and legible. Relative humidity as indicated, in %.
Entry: 20 %
